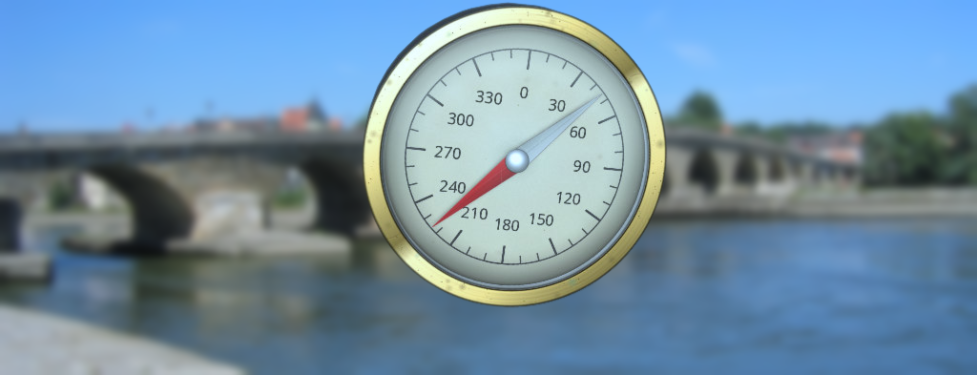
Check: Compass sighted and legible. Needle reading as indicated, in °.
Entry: 225 °
